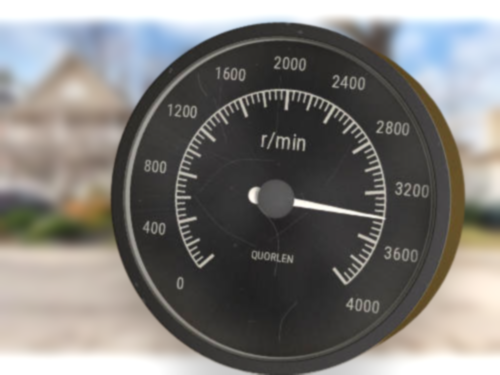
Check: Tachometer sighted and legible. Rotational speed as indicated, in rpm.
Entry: 3400 rpm
